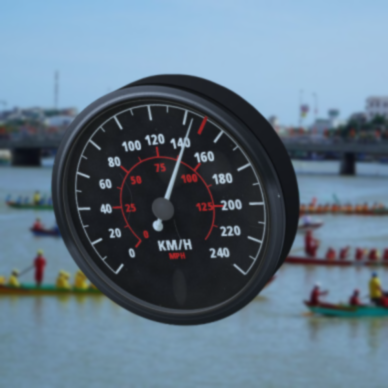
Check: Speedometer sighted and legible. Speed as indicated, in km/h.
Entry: 145 km/h
